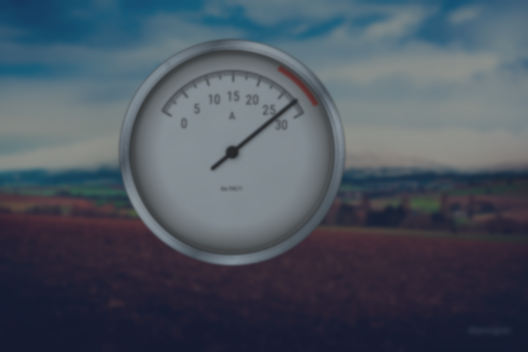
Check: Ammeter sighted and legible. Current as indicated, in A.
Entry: 27.5 A
